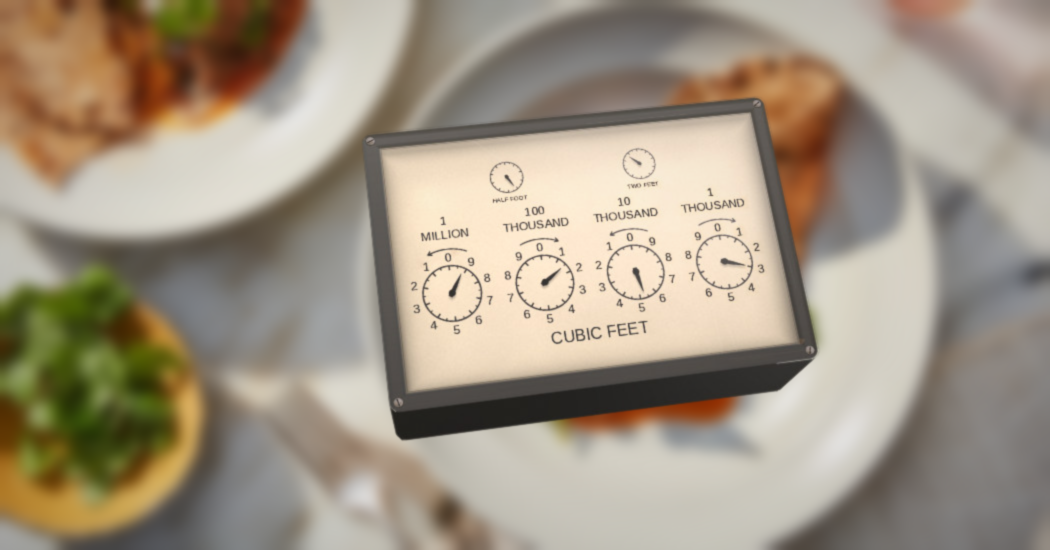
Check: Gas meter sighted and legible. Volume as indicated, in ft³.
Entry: 915300 ft³
